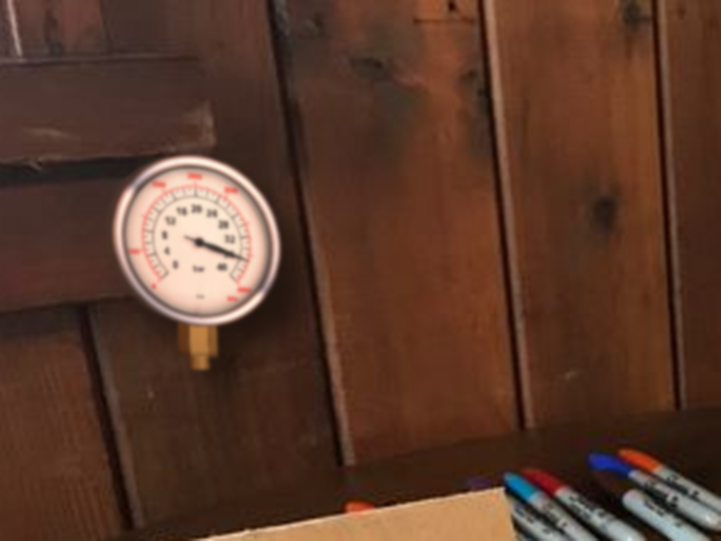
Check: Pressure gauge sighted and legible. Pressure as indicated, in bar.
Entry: 36 bar
